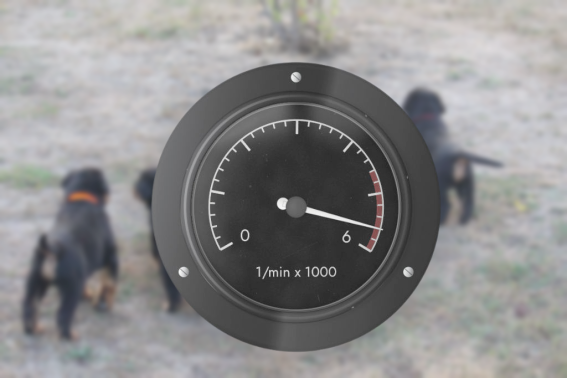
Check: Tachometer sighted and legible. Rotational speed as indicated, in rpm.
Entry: 5600 rpm
